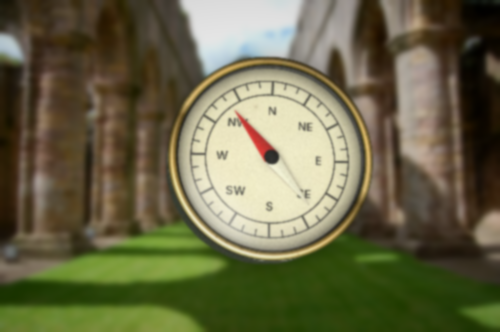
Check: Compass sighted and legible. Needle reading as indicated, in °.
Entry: 320 °
